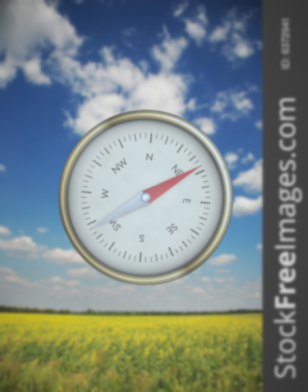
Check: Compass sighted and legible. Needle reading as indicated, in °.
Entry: 55 °
